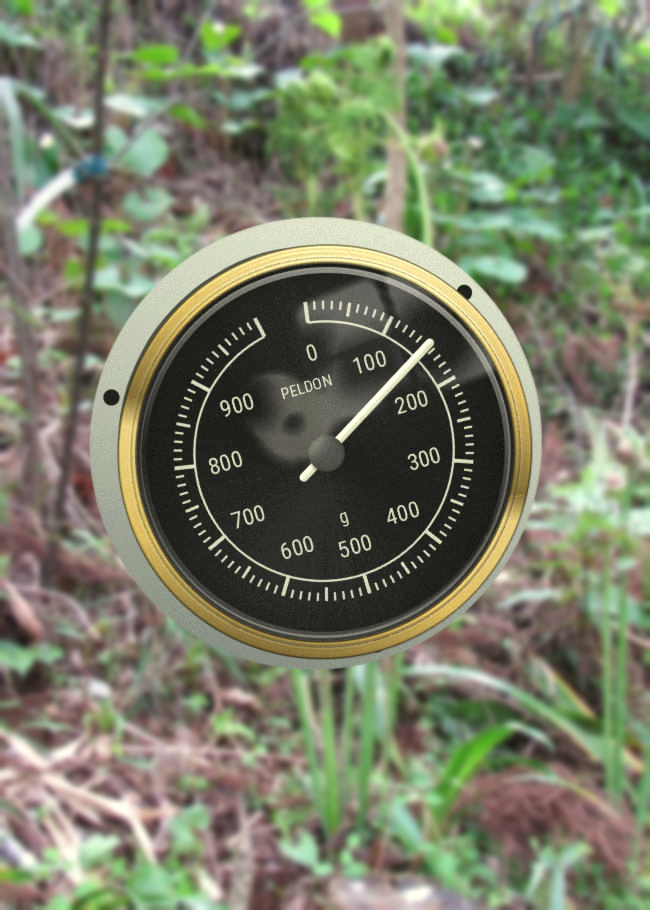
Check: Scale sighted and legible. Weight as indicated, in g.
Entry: 150 g
